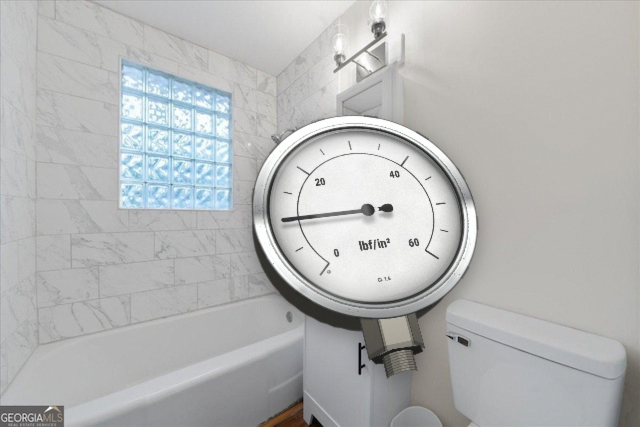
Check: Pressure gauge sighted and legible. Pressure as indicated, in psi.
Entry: 10 psi
